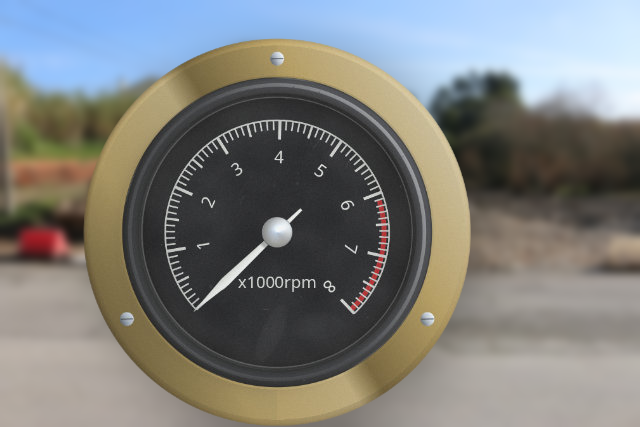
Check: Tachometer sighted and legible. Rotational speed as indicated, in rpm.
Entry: 0 rpm
